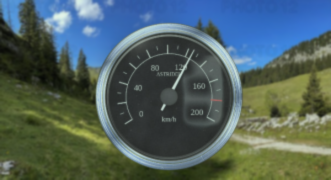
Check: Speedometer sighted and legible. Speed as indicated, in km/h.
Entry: 125 km/h
